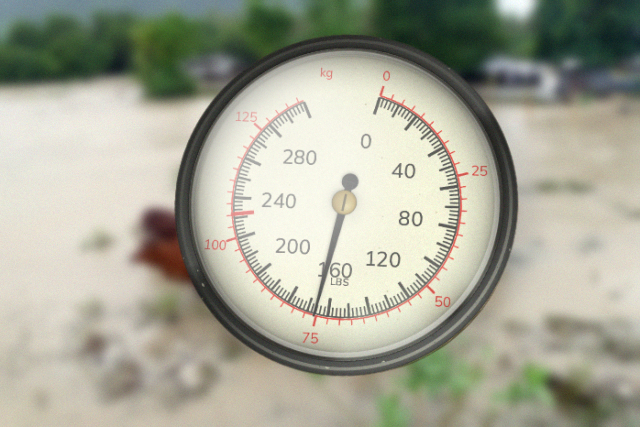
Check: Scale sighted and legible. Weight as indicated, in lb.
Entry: 166 lb
